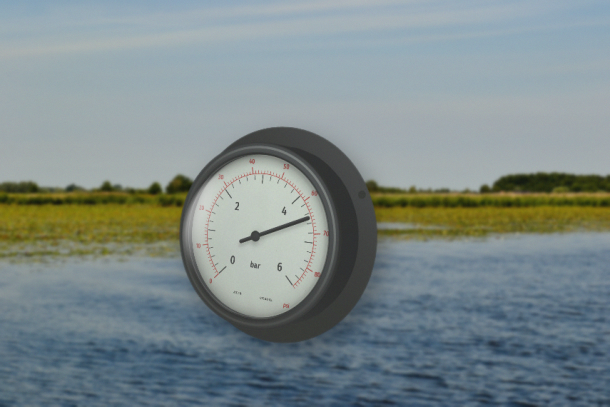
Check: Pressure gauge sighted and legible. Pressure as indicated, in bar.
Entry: 4.5 bar
